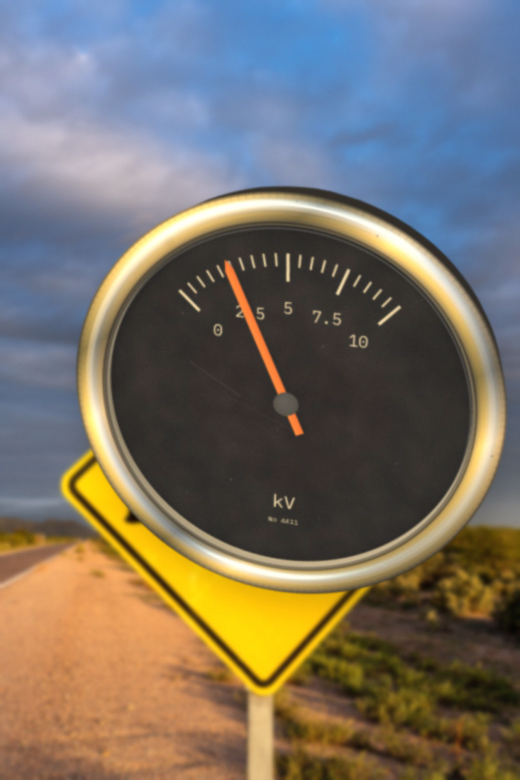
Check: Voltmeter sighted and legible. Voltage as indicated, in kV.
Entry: 2.5 kV
